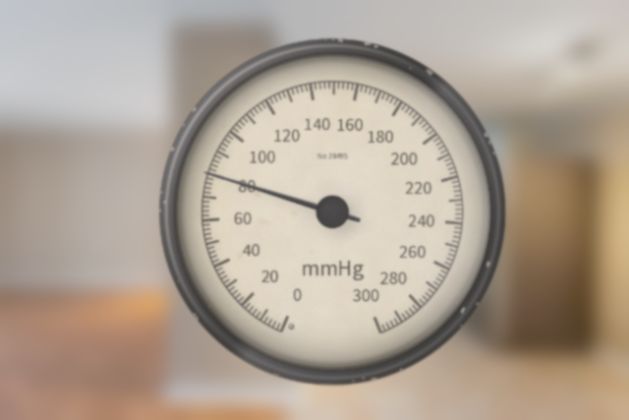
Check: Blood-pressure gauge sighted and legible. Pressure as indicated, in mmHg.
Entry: 80 mmHg
